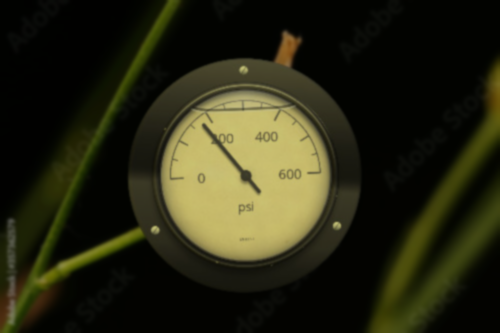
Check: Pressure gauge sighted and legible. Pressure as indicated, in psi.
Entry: 175 psi
